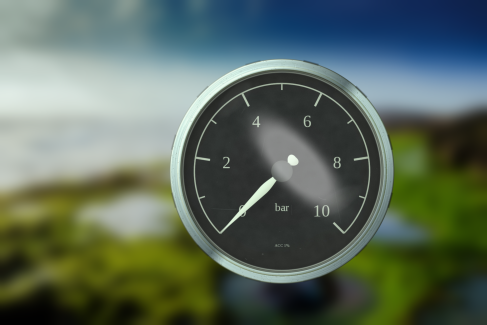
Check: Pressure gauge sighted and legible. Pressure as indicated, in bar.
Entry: 0 bar
